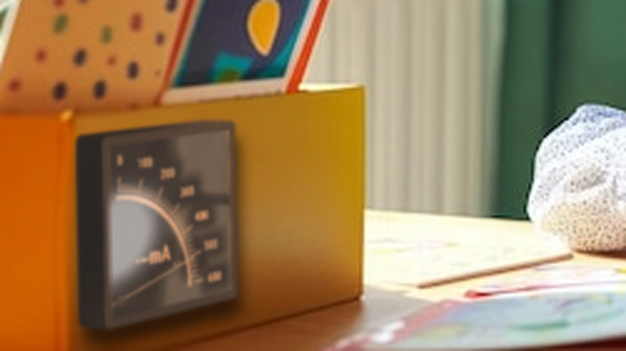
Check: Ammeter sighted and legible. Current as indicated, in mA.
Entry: 500 mA
